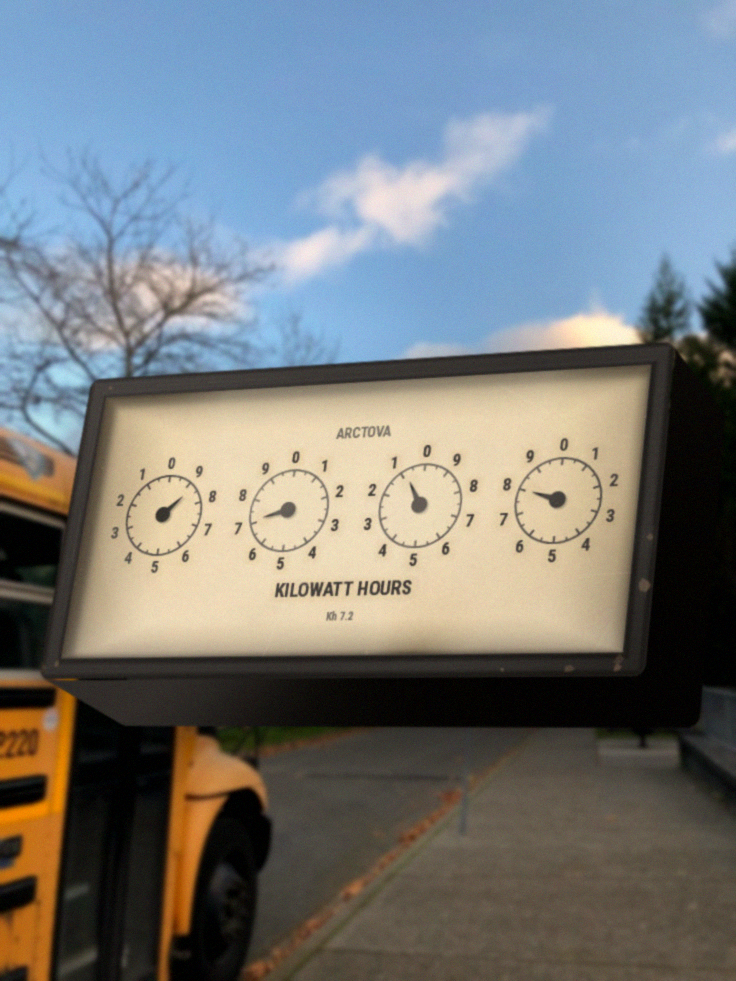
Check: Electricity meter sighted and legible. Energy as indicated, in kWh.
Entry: 8708 kWh
